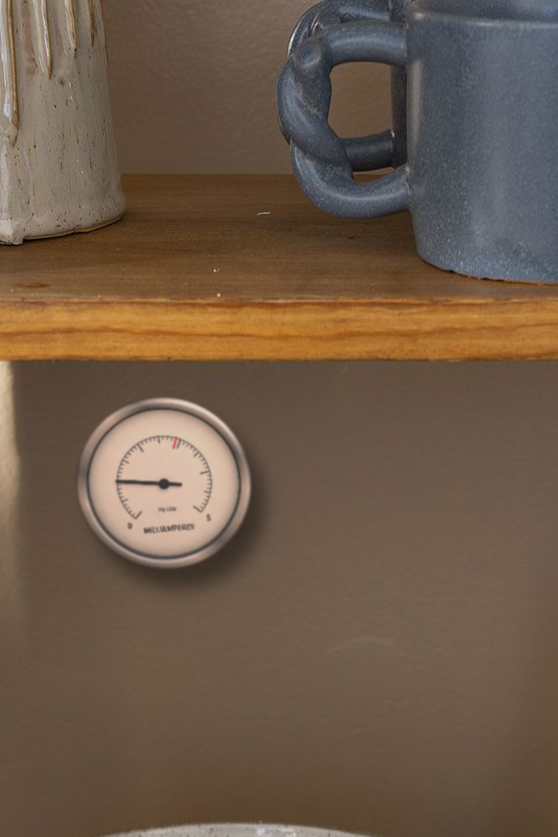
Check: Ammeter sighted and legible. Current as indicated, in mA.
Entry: 1 mA
